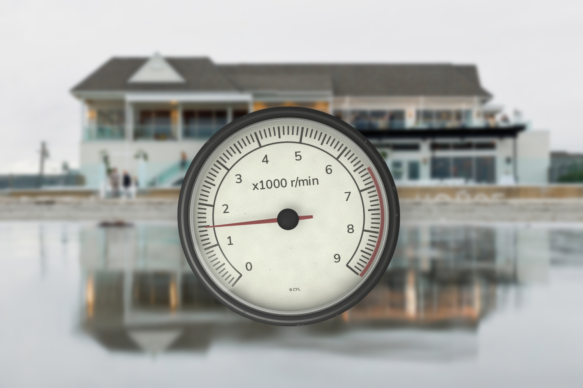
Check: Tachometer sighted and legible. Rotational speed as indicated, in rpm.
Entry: 1500 rpm
